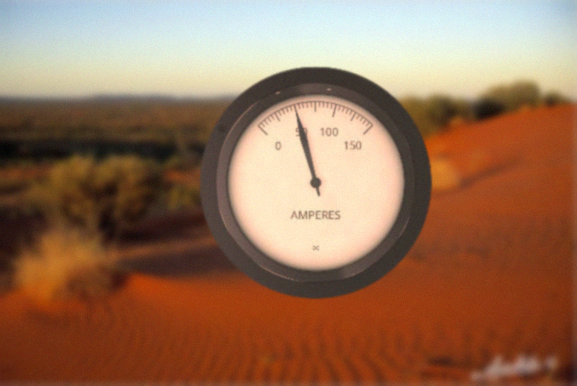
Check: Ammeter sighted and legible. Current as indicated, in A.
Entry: 50 A
